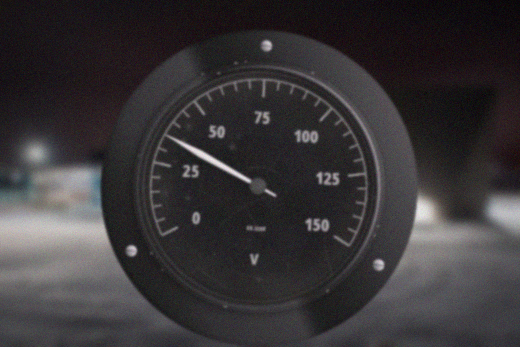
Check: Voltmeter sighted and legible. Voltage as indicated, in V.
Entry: 35 V
